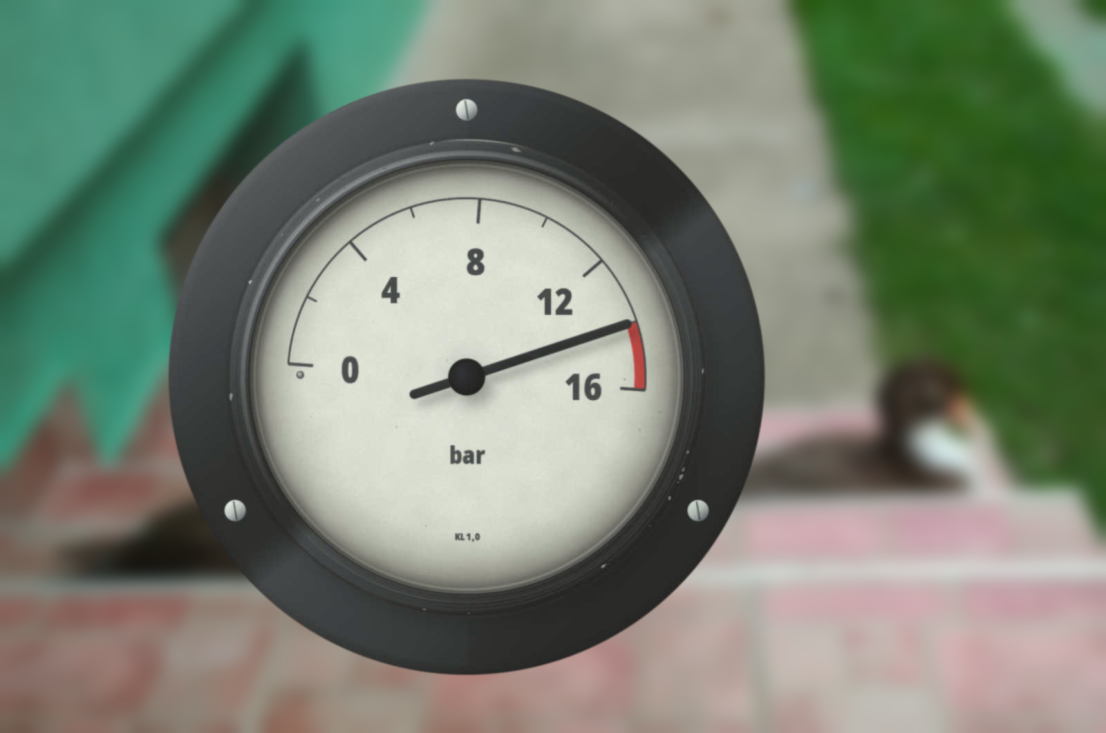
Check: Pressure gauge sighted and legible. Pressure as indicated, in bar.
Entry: 14 bar
